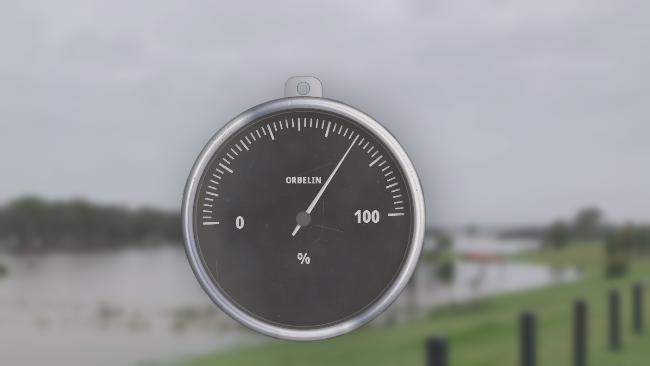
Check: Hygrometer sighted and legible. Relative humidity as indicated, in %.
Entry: 70 %
